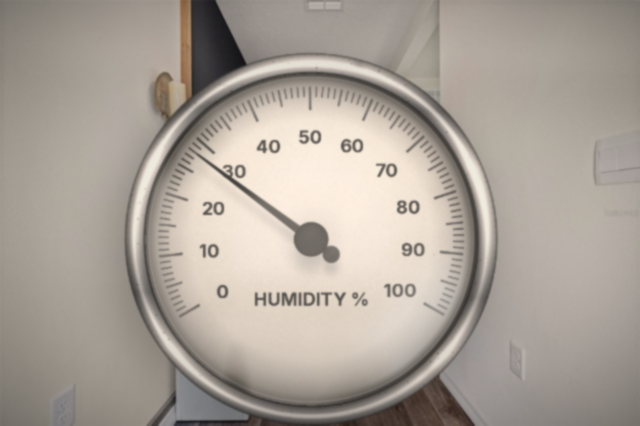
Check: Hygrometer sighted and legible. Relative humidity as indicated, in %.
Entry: 28 %
